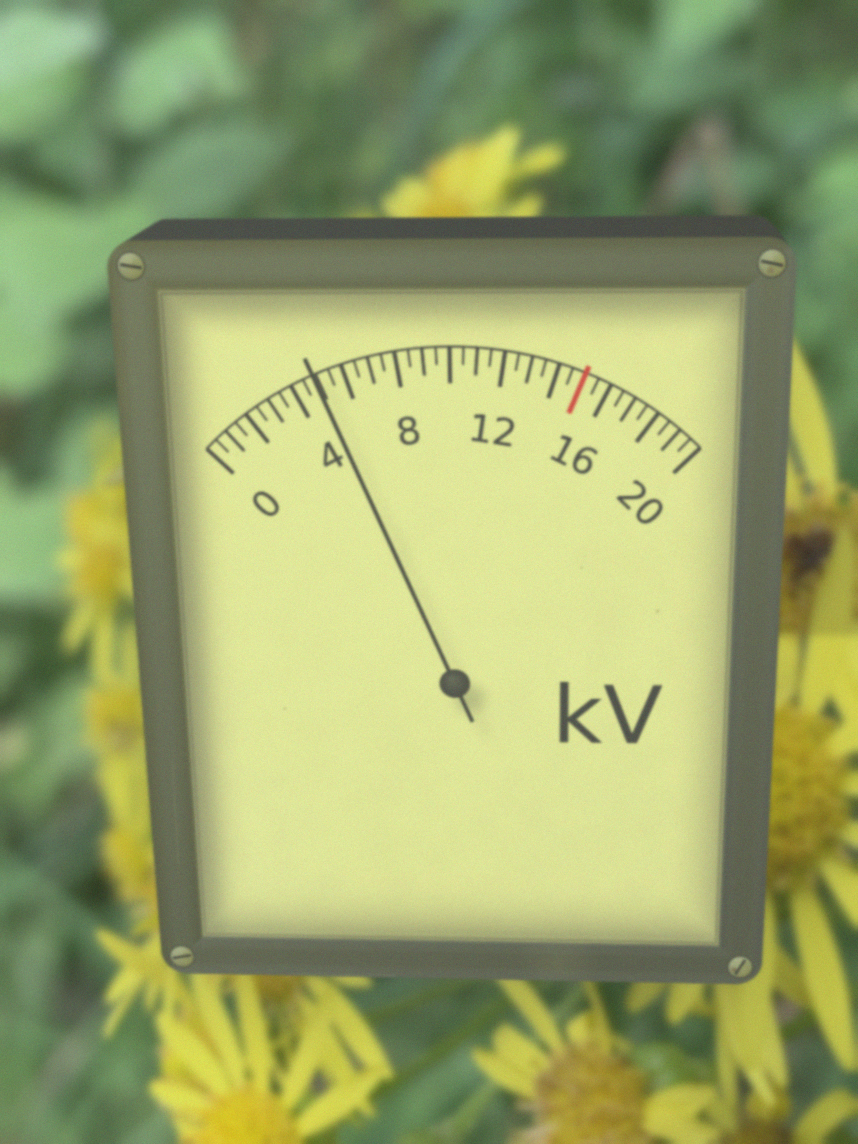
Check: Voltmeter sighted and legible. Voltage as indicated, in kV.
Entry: 5 kV
